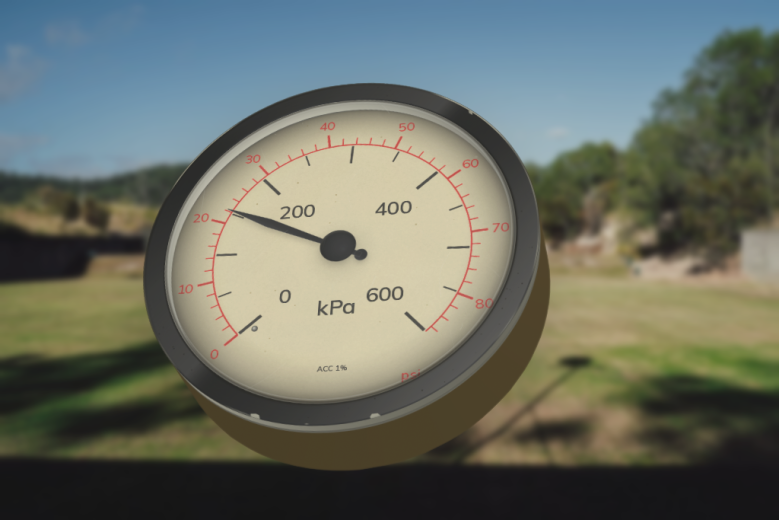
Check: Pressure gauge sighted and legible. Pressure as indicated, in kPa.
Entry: 150 kPa
